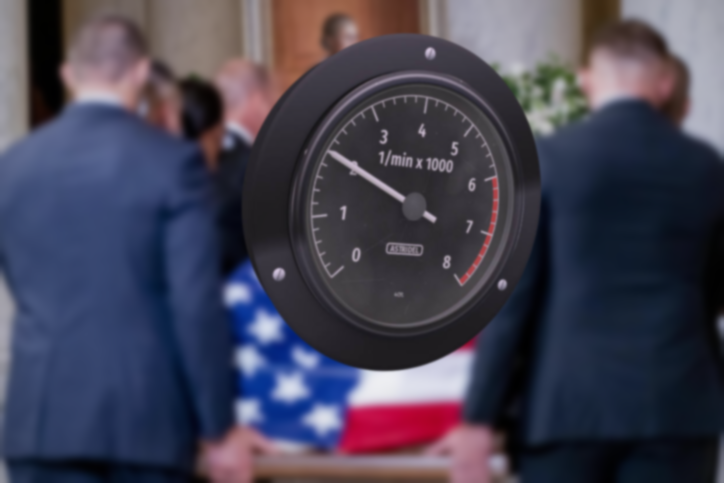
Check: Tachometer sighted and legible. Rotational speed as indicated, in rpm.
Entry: 2000 rpm
